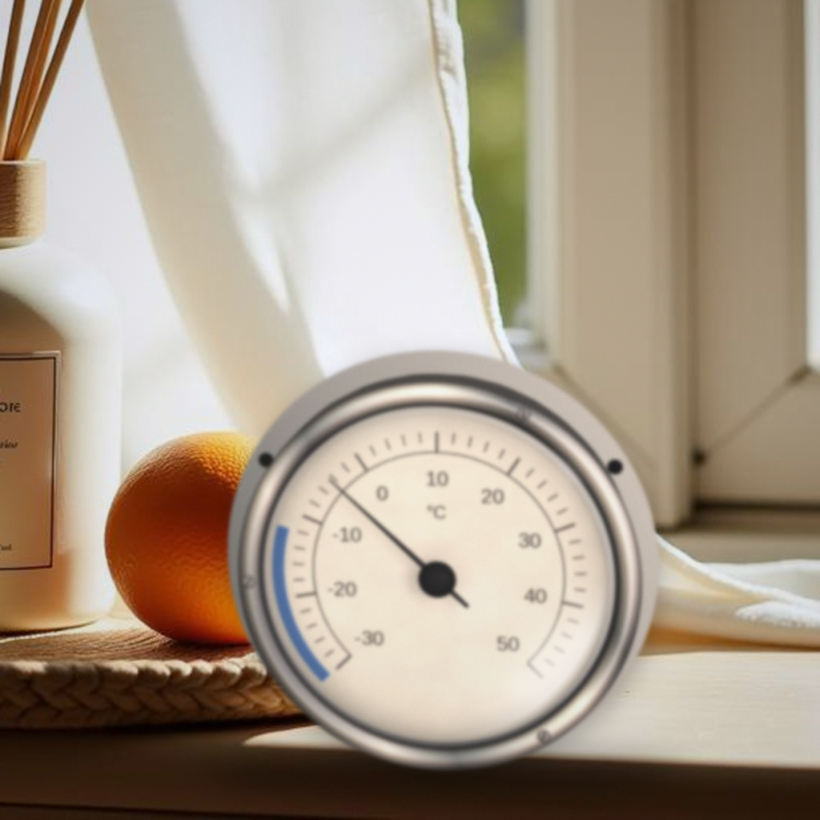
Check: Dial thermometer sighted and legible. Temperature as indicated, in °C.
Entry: -4 °C
